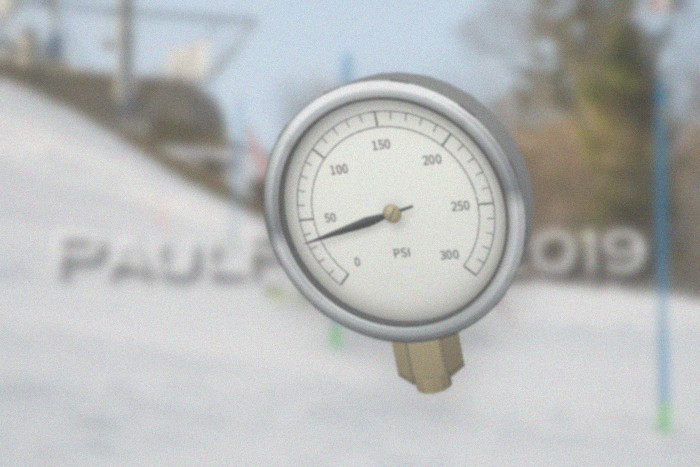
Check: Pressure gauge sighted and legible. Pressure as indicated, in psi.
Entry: 35 psi
